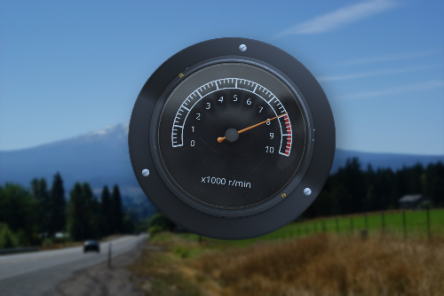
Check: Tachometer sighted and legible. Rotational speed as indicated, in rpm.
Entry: 8000 rpm
